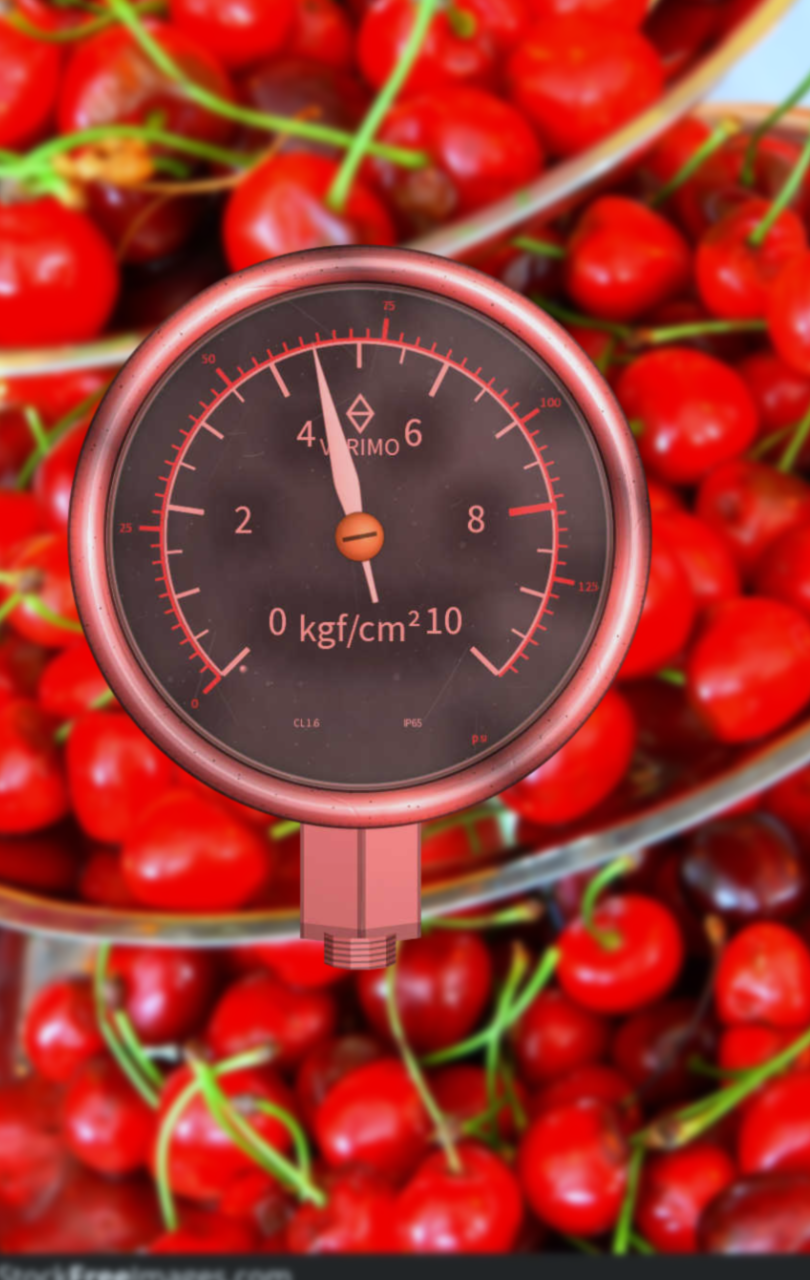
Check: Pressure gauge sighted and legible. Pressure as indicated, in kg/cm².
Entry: 4.5 kg/cm²
